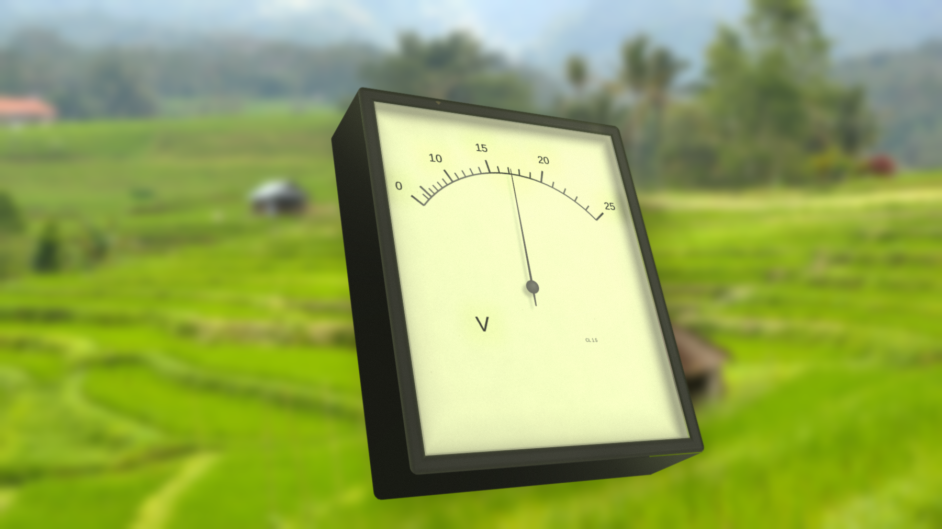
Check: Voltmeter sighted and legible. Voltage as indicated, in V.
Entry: 17 V
